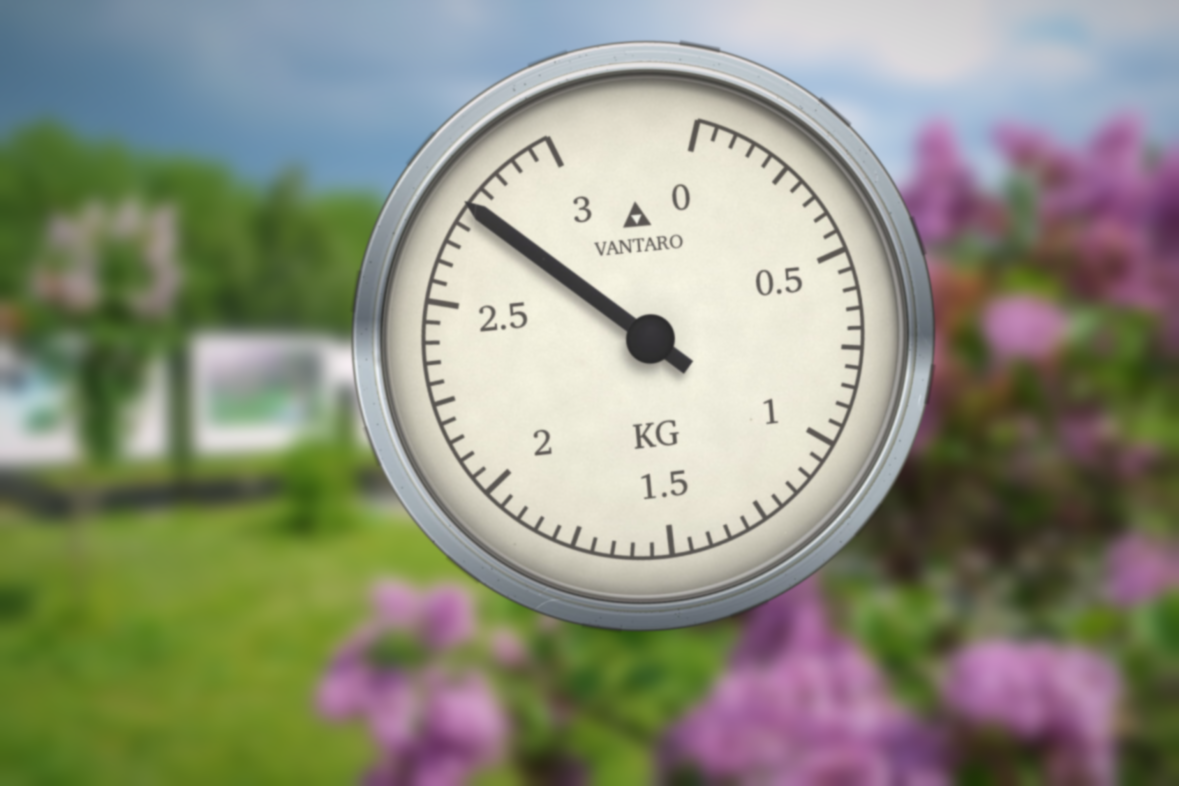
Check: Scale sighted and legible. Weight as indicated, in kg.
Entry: 2.75 kg
